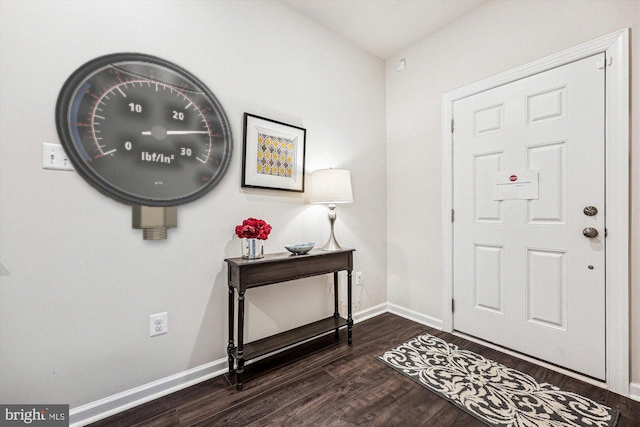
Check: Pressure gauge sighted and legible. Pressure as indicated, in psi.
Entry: 25 psi
